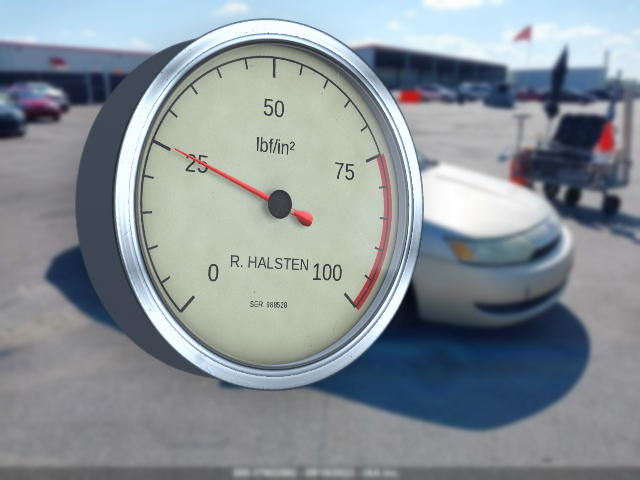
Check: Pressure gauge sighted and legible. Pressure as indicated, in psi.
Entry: 25 psi
